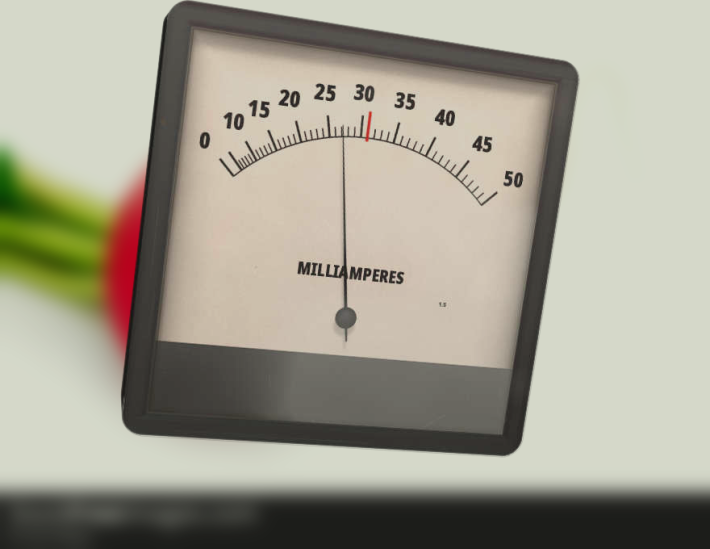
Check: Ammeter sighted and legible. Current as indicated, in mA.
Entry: 27 mA
